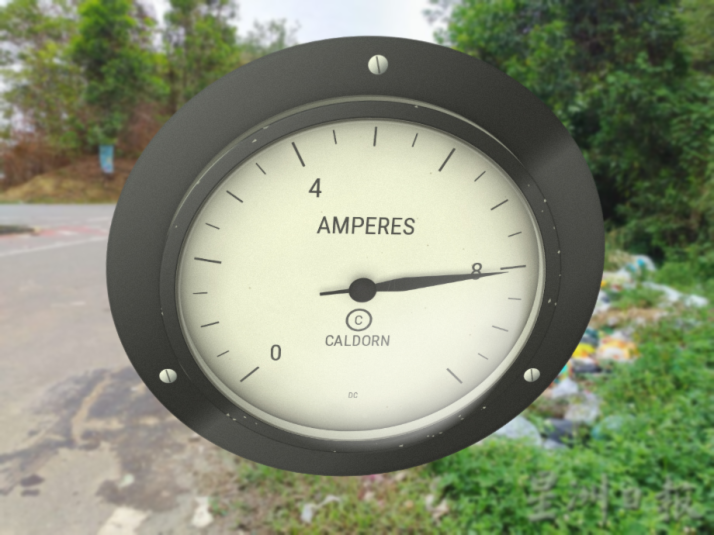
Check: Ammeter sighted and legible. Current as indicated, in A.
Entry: 8 A
